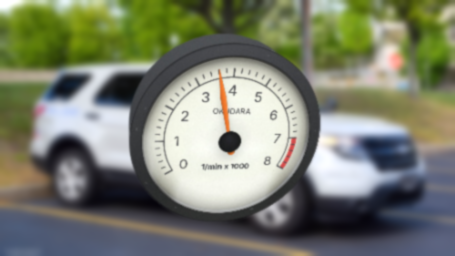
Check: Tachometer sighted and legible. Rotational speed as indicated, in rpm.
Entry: 3600 rpm
